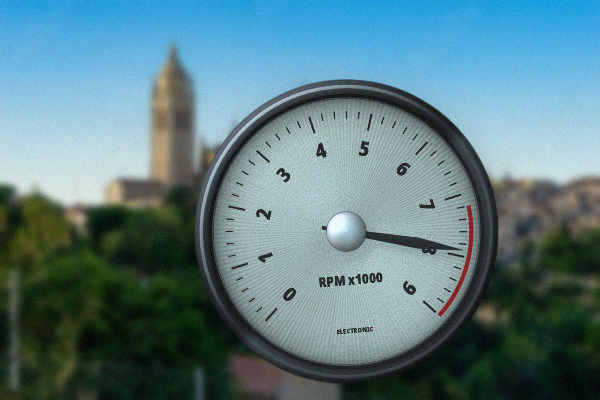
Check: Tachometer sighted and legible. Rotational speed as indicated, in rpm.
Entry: 7900 rpm
